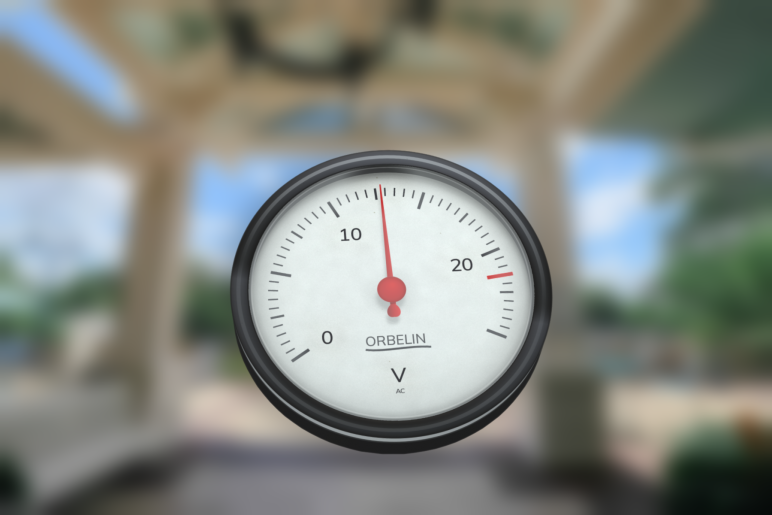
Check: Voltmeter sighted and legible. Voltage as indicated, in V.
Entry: 12.75 V
